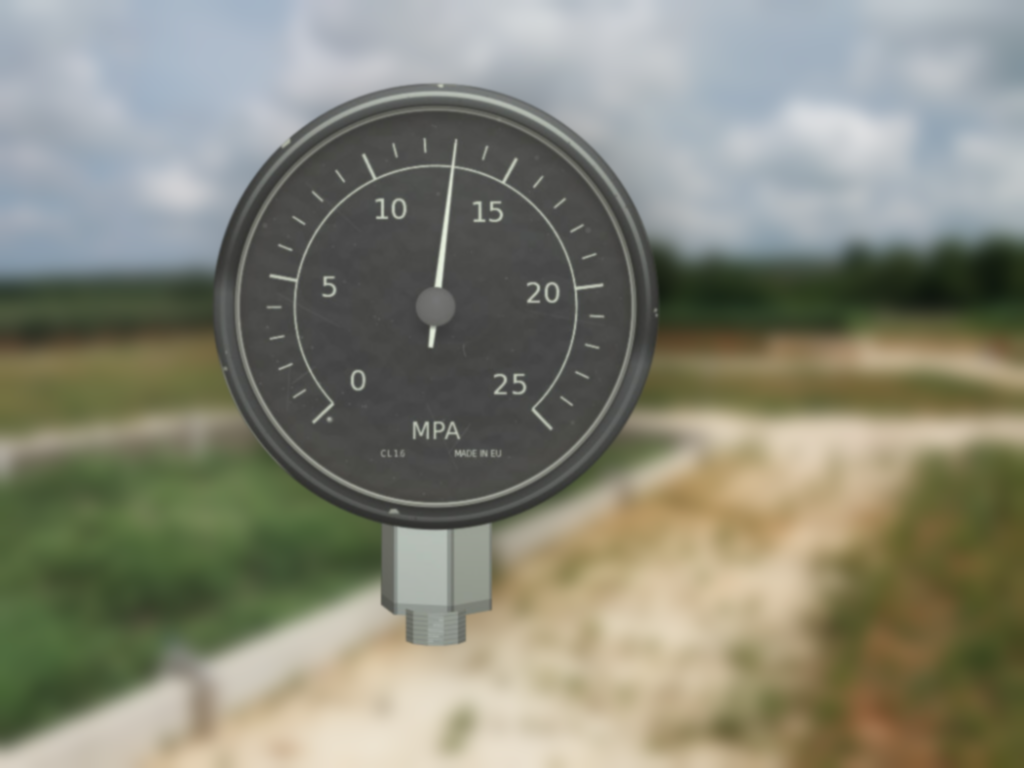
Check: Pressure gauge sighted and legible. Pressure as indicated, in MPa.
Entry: 13 MPa
